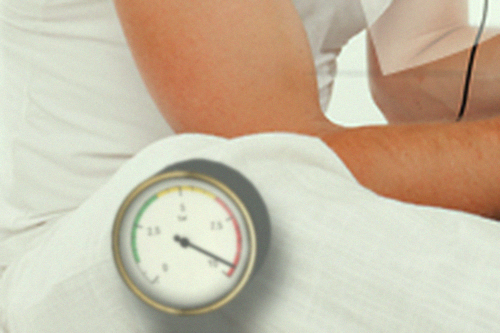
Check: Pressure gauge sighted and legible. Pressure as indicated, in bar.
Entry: 9.5 bar
